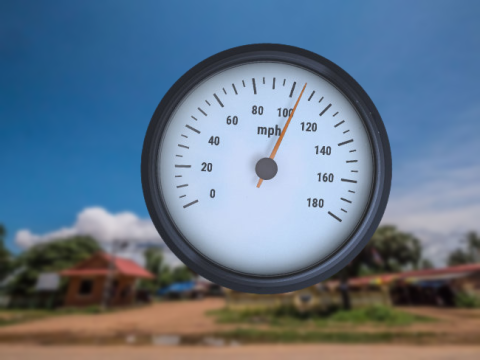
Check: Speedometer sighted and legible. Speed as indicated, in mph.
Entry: 105 mph
